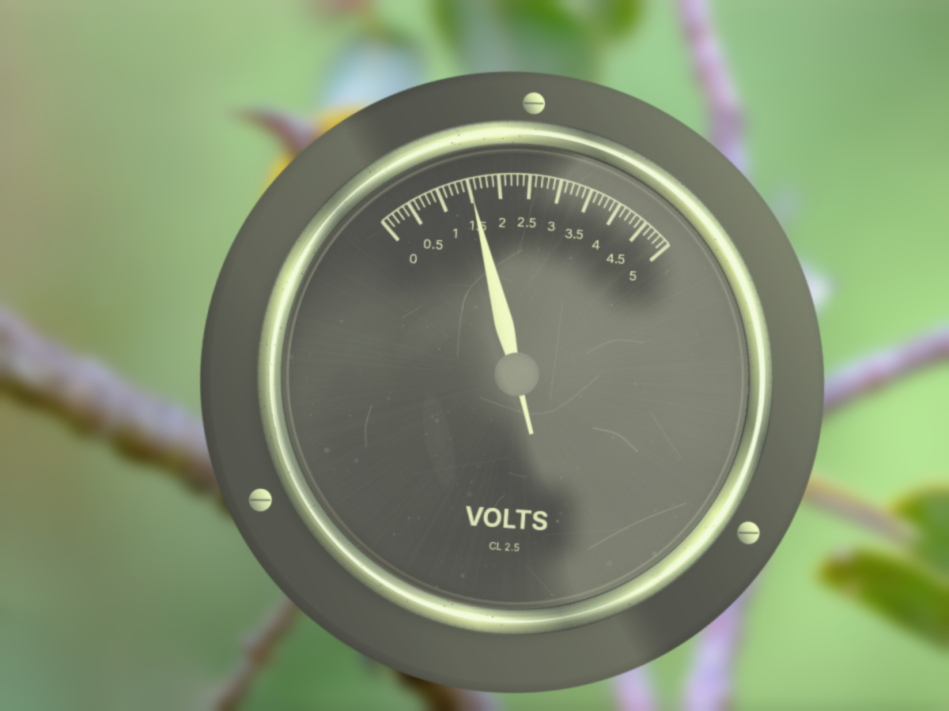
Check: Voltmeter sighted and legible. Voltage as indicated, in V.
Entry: 1.5 V
